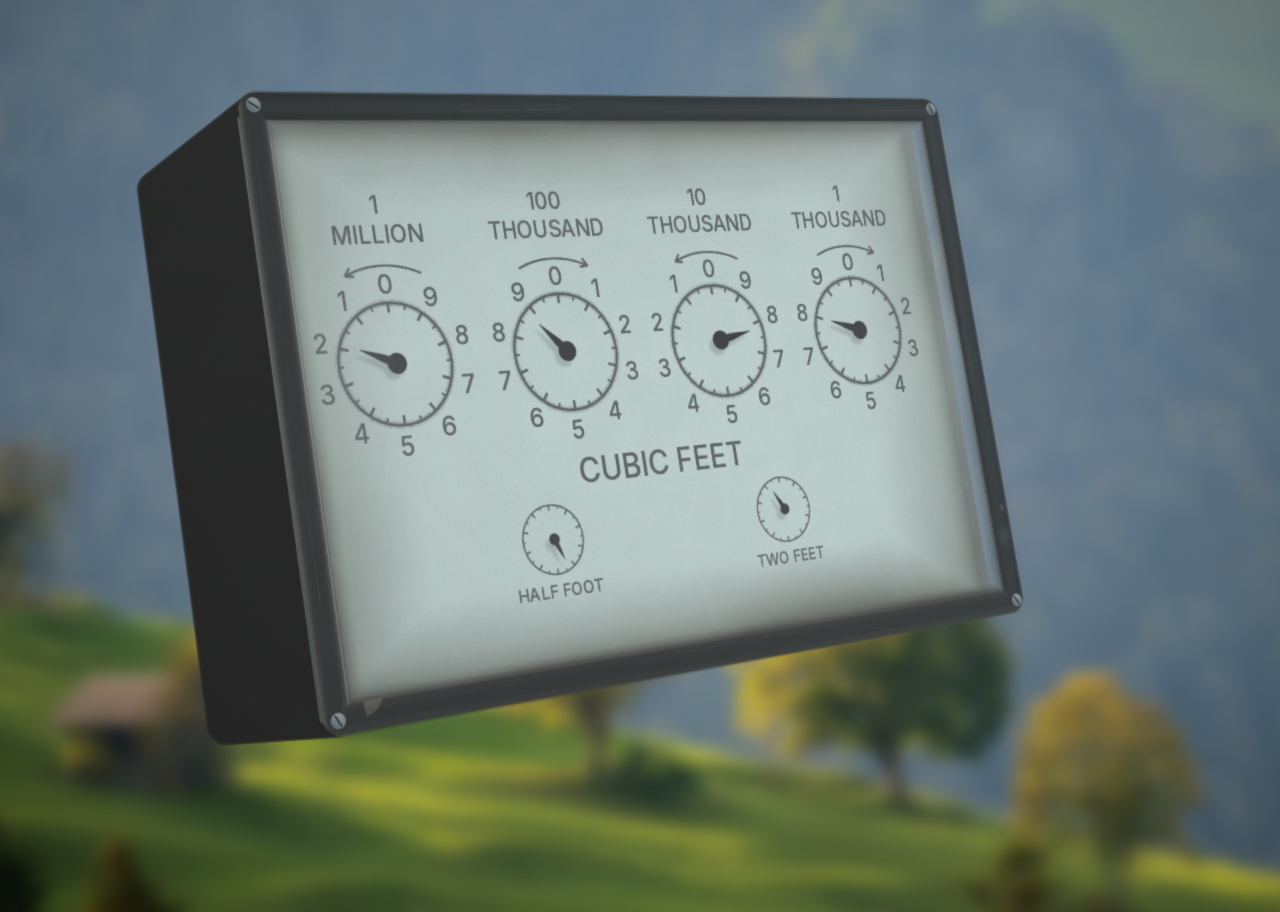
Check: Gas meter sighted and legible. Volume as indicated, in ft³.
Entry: 187800 ft³
